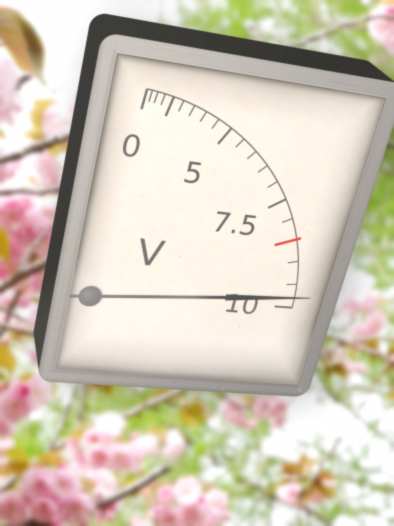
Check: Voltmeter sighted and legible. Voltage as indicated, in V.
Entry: 9.75 V
